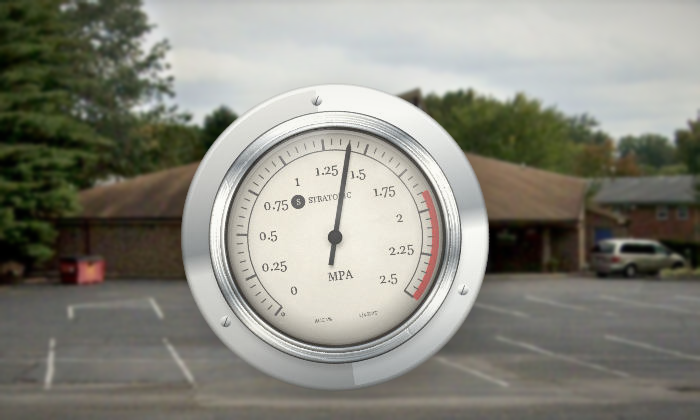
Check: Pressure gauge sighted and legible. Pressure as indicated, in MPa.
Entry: 1.4 MPa
